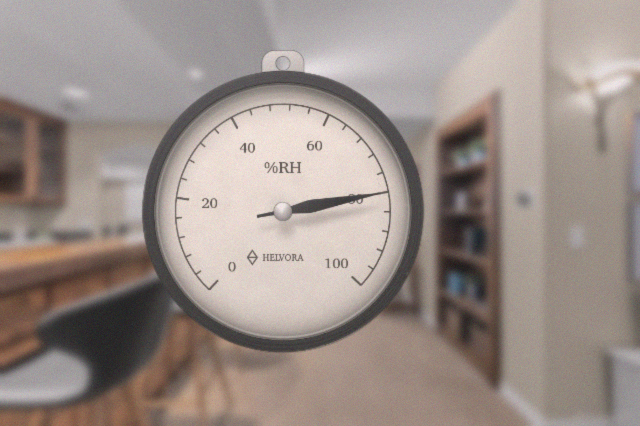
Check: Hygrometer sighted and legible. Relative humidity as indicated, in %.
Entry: 80 %
